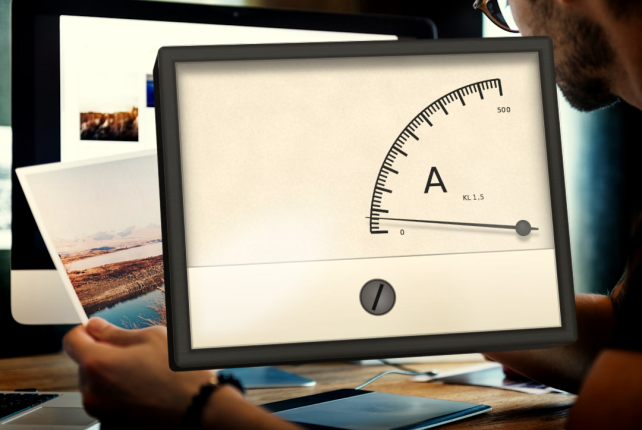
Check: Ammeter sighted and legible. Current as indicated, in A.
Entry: 30 A
